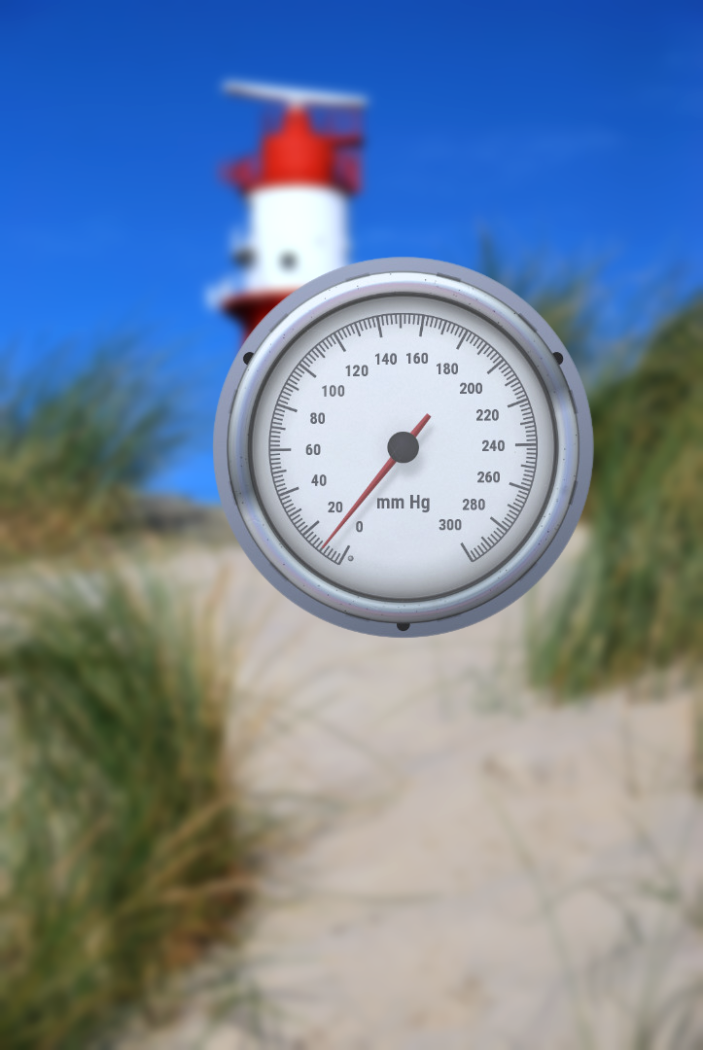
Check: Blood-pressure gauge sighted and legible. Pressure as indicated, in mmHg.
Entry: 10 mmHg
